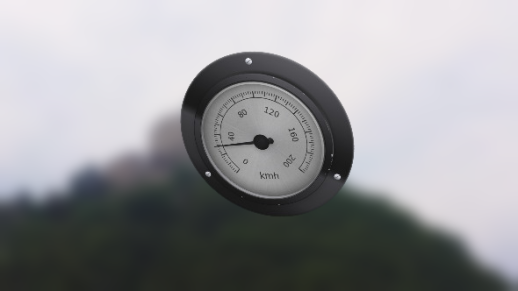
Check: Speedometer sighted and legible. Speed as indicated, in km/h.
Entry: 30 km/h
